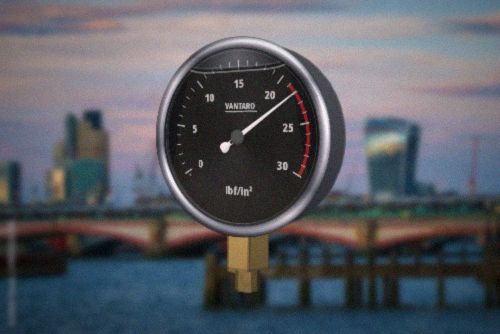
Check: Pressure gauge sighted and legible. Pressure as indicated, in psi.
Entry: 22 psi
